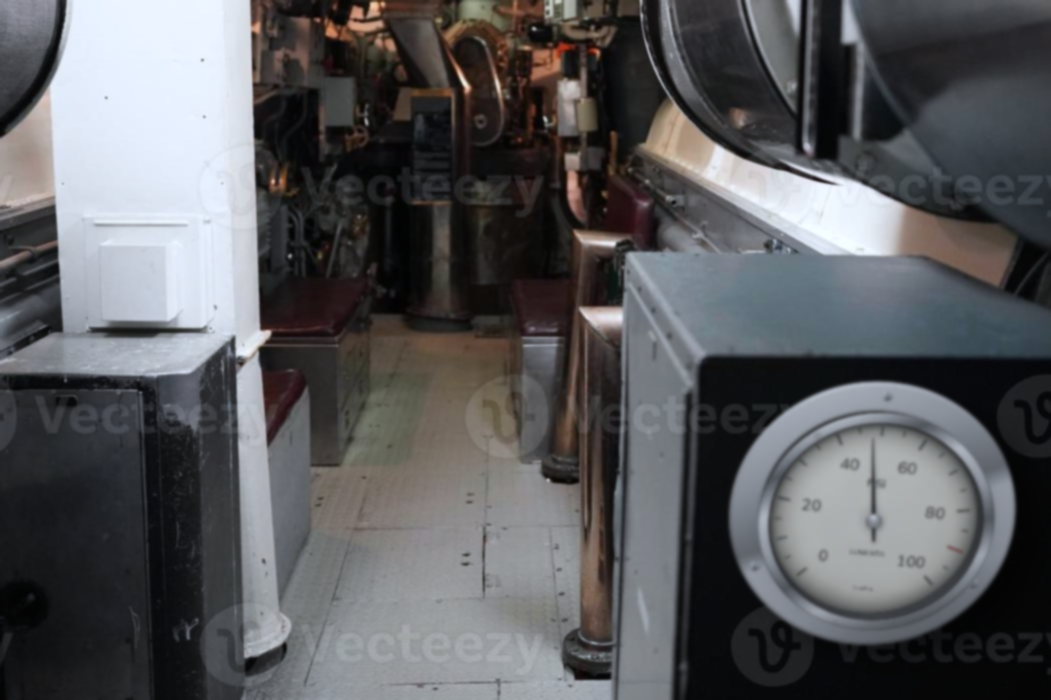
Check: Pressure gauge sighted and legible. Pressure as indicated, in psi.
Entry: 47.5 psi
